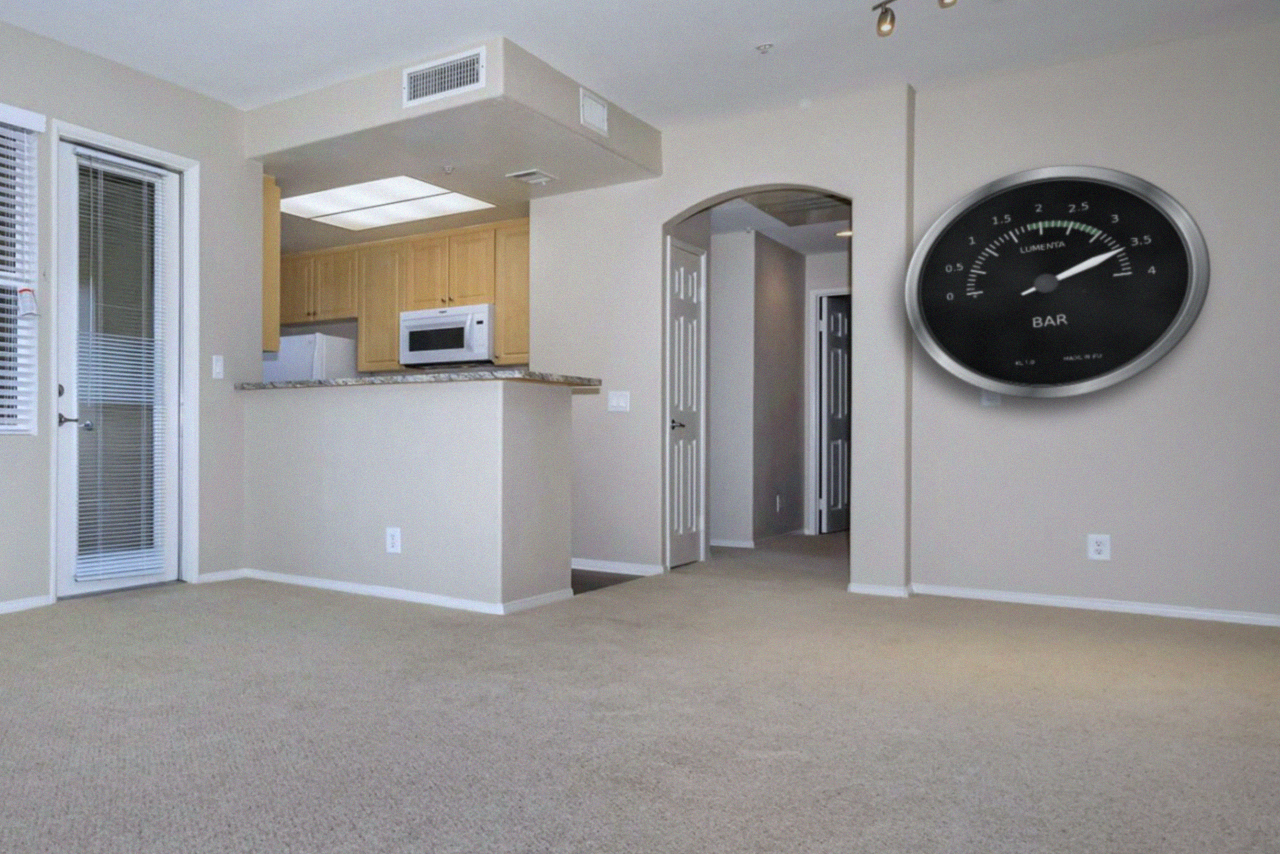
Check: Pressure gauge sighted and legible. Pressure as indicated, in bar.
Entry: 3.5 bar
